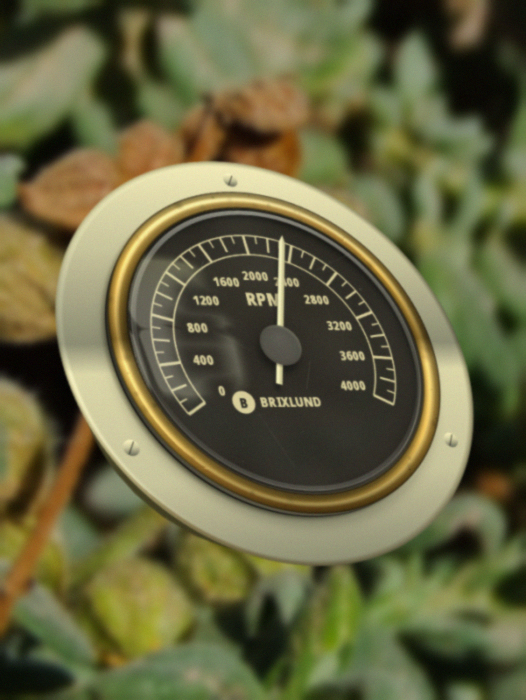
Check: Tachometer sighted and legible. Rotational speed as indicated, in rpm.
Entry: 2300 rpm
